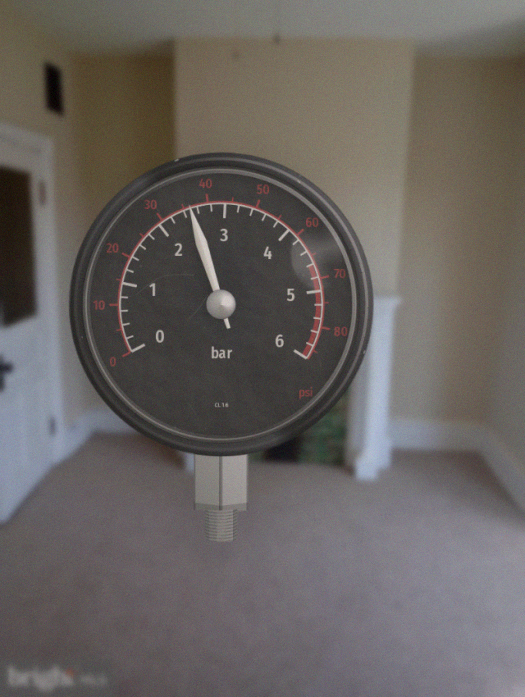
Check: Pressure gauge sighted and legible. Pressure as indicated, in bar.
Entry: 2.5 bar
